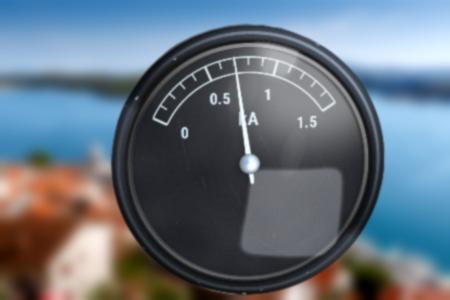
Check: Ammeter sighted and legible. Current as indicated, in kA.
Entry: 0.7 kA
